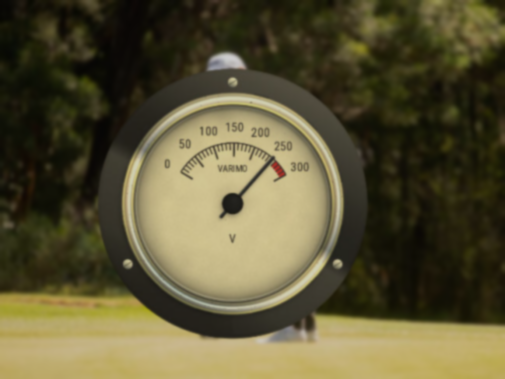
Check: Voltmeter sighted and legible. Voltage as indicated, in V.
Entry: 250 V
